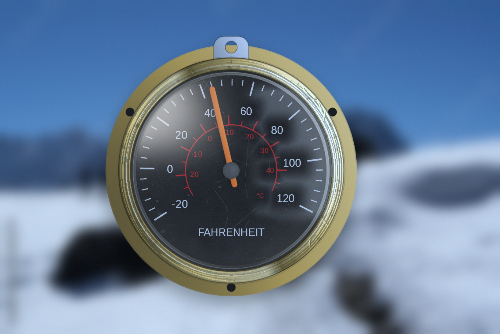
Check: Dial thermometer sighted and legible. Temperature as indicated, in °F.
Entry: 44 °F
